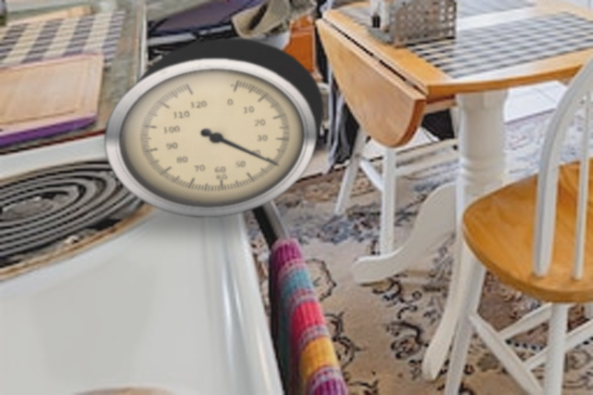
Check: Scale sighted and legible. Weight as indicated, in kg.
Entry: 40 kg
